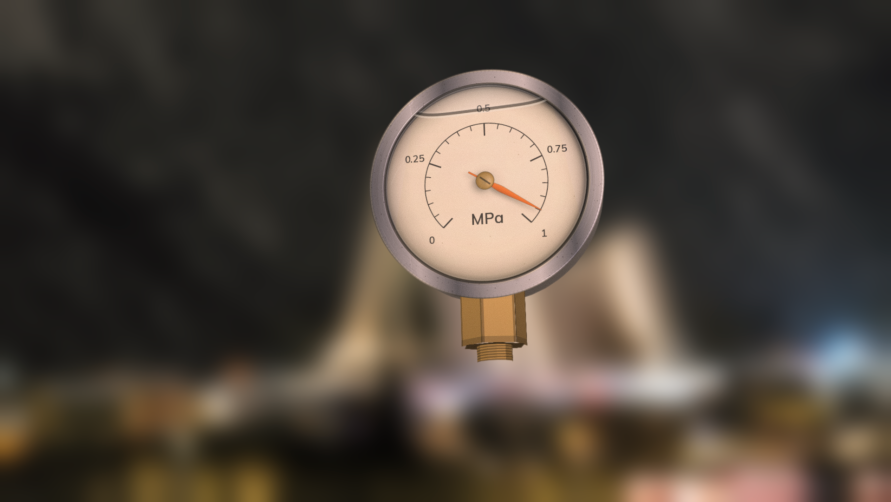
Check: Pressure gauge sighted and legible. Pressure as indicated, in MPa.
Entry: 0.95 MPa
